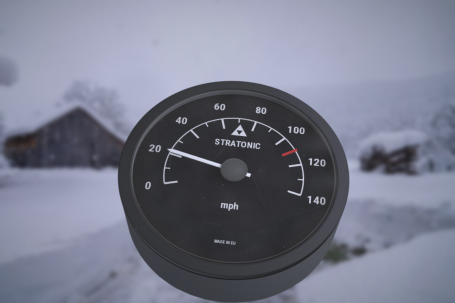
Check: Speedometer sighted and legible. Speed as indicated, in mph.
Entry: 20 mph
